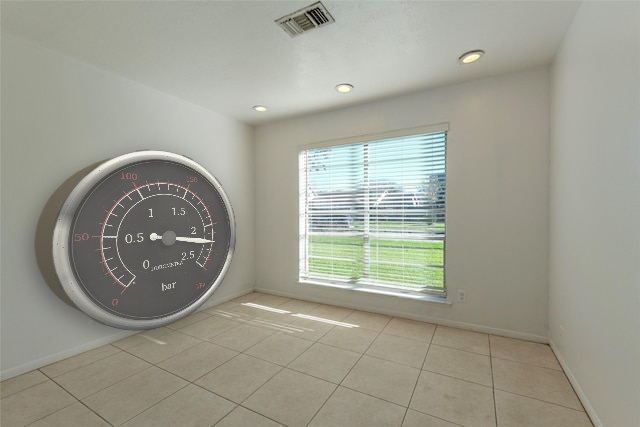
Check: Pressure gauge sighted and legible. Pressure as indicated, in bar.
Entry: 2.2 bar
